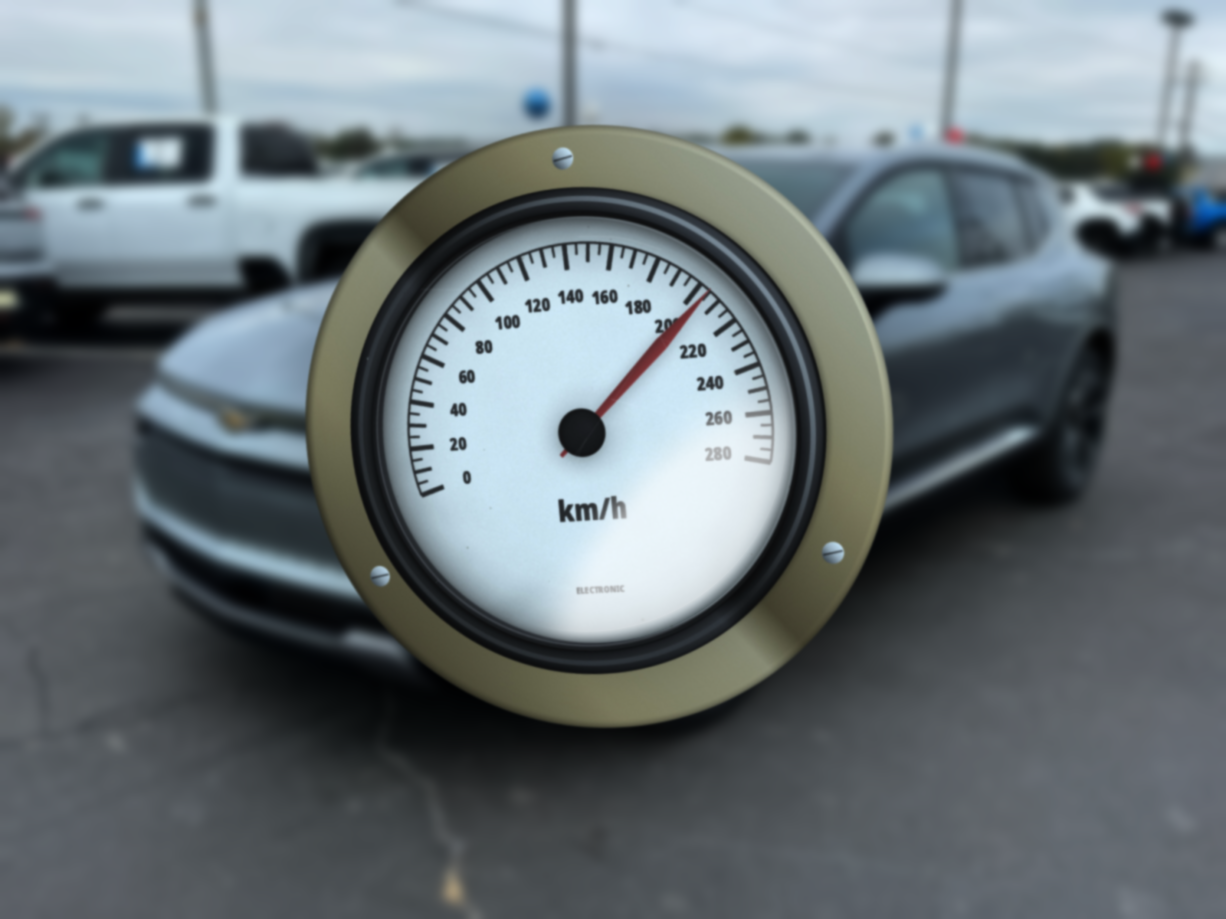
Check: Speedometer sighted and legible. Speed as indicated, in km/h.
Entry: 205 km/h
